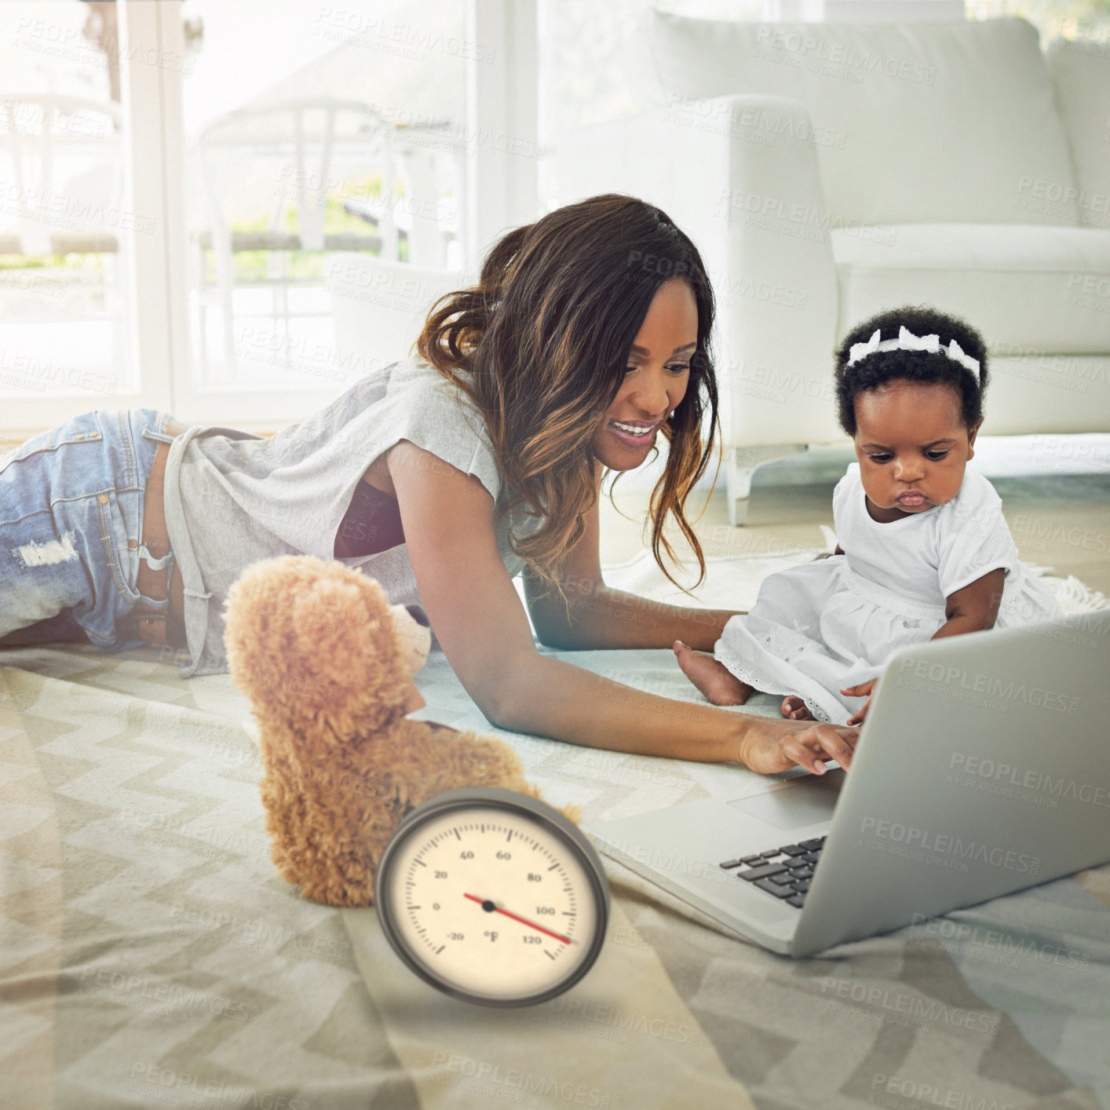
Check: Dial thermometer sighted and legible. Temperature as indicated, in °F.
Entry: 110 °F
